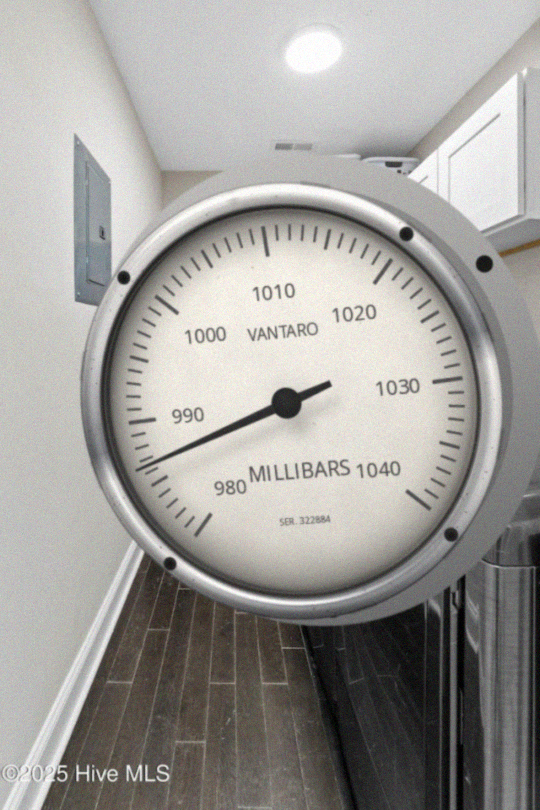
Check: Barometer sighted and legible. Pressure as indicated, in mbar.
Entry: 986.5 mbar
